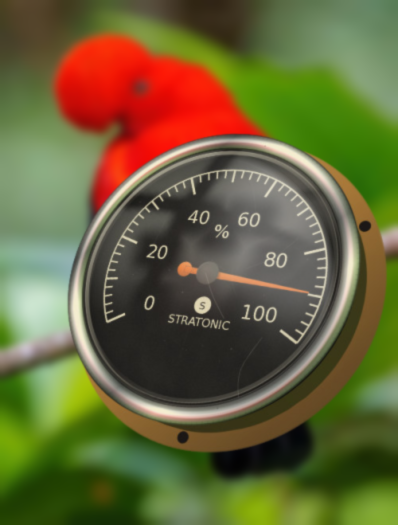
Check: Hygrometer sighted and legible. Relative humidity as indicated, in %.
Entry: 90 %
